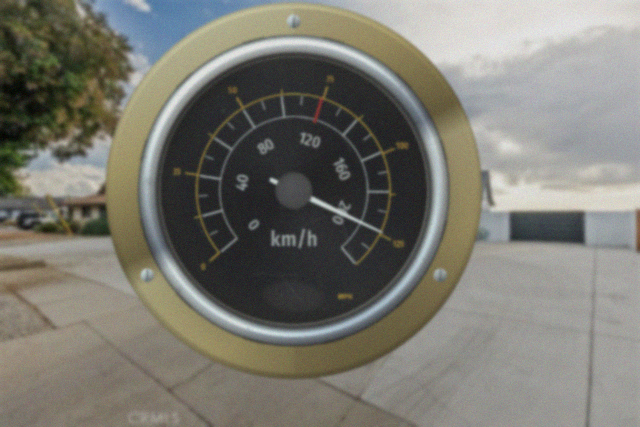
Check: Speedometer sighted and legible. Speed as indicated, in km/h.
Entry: 200 km/h
